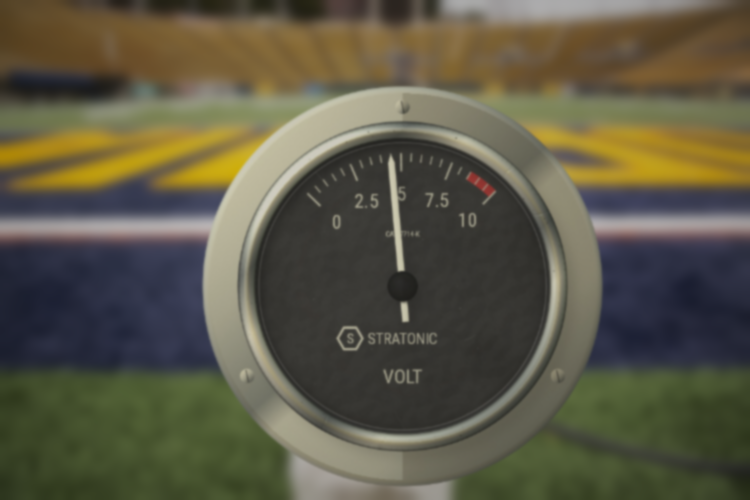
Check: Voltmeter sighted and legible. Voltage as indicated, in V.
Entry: 4.5 V
